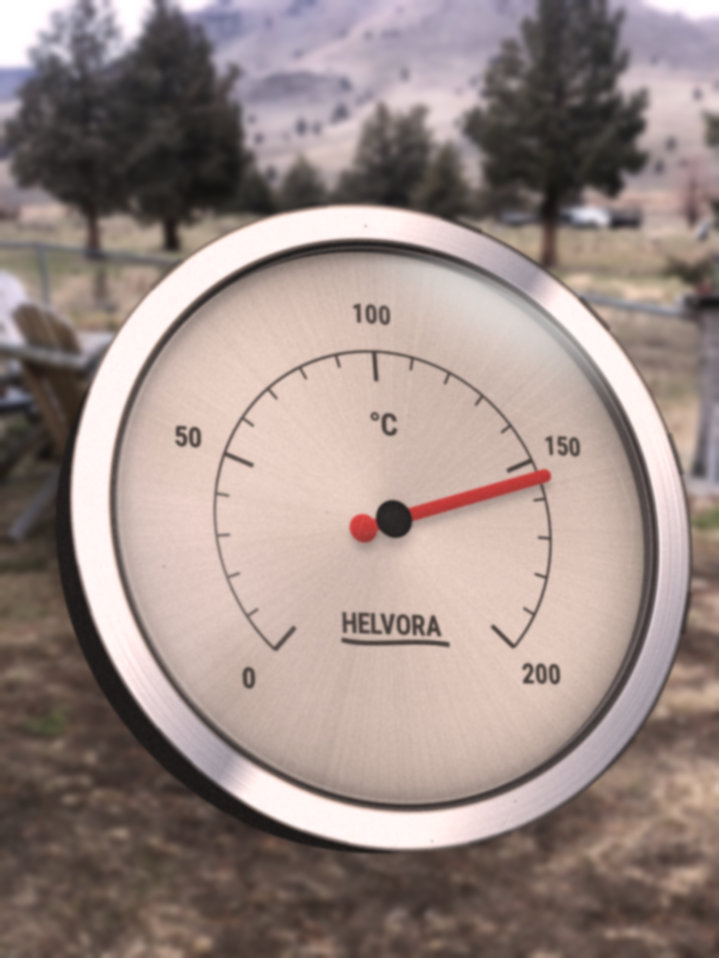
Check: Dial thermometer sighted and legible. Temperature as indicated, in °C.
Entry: 155 °C
